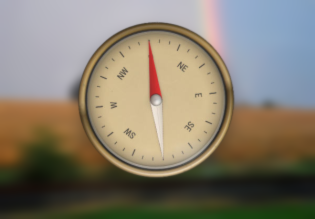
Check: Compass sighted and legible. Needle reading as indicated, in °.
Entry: 0 °
